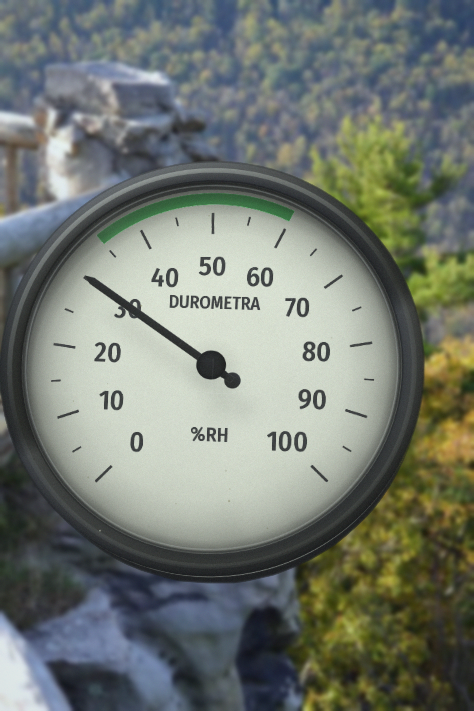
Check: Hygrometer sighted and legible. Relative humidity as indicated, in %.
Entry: 30 %
